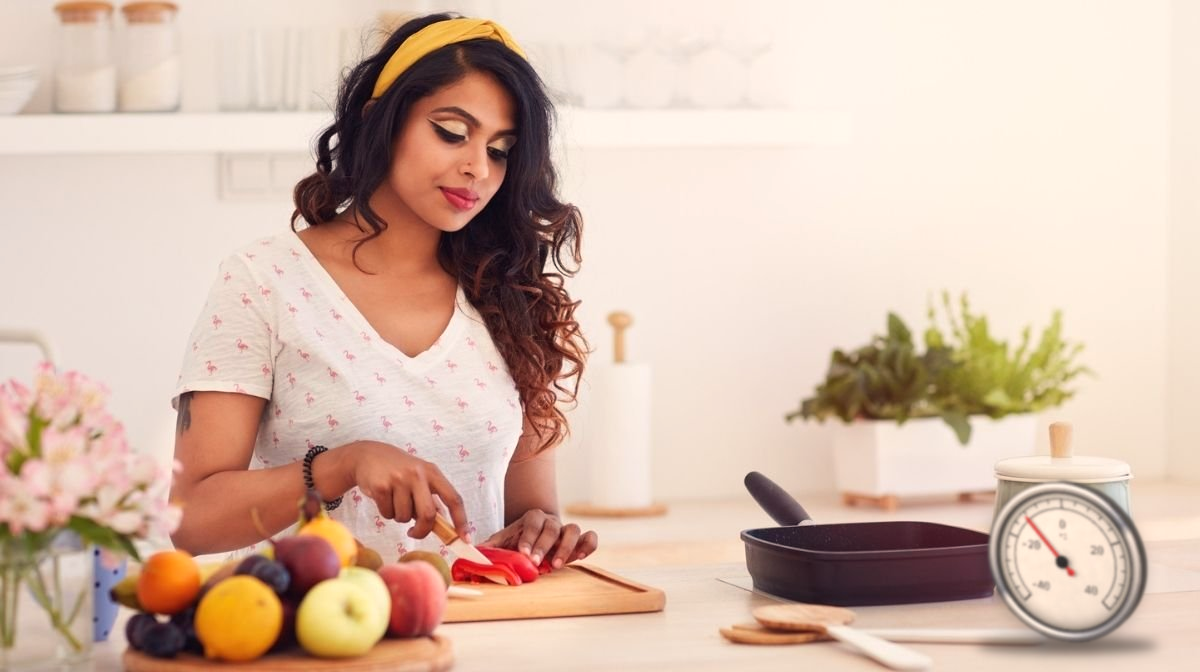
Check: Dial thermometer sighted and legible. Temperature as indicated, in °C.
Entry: -12 °C
